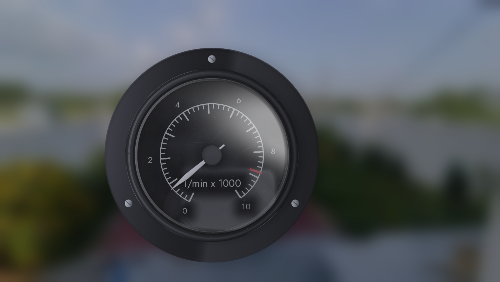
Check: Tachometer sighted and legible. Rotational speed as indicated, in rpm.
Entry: 800 rpm
